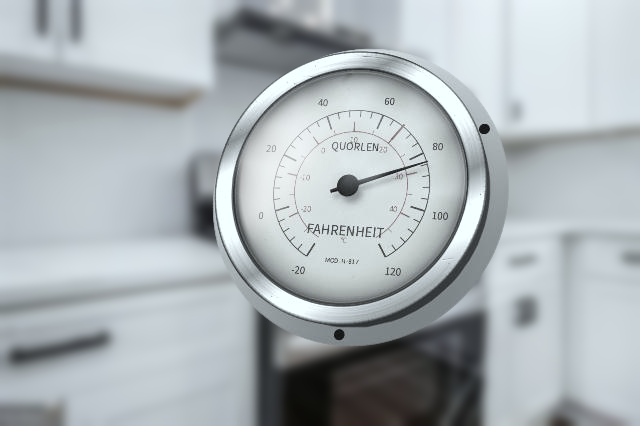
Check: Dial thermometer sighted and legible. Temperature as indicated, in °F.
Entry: 84 °F
